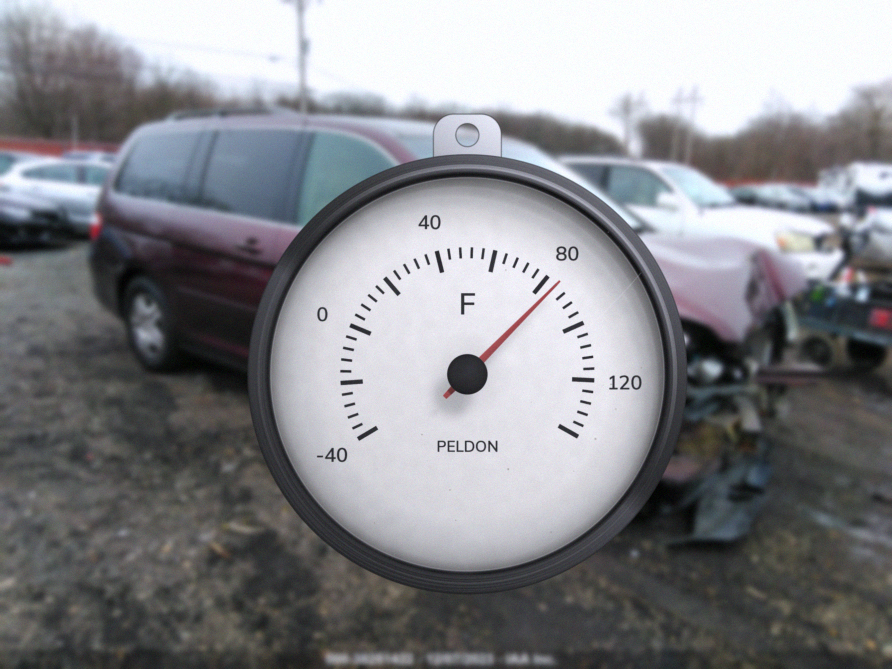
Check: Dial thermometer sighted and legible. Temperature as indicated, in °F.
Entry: 84 °F
